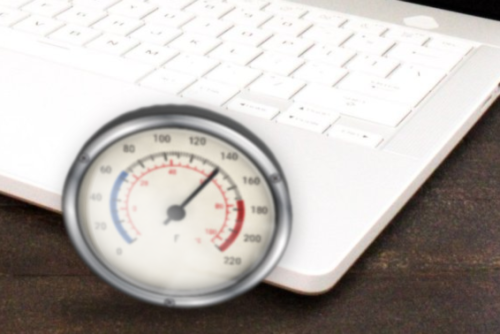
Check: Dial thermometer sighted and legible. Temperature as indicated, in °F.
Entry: 140 °F
